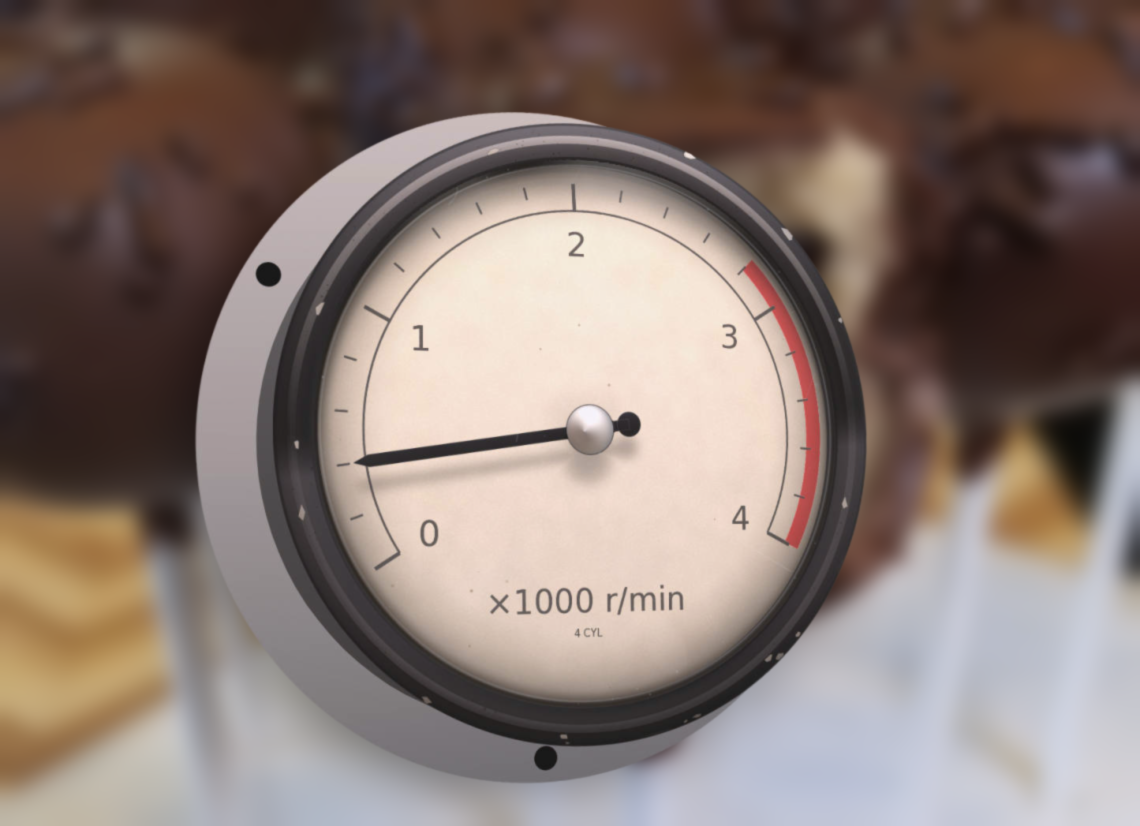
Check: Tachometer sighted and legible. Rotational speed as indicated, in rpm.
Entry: 400 rpm
